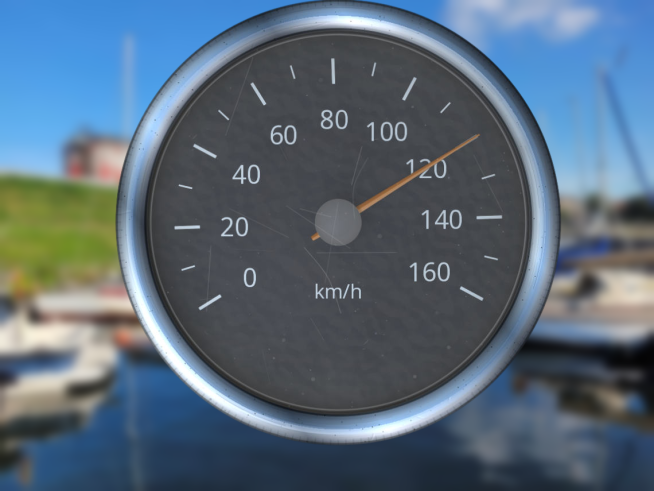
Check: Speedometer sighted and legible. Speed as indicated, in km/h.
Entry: 120 km/h
